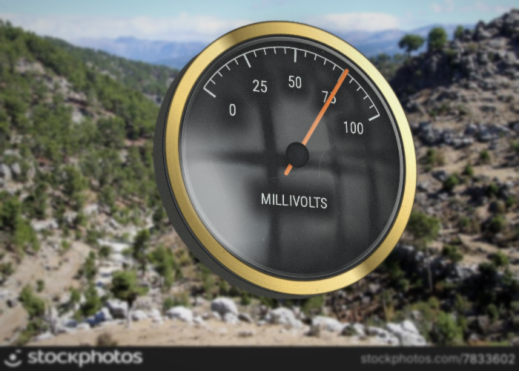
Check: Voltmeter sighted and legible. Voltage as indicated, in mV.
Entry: 75 mV
